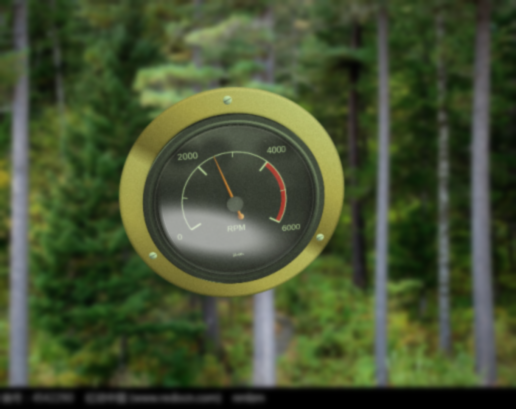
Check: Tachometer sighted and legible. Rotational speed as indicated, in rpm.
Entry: 2500 rpm
